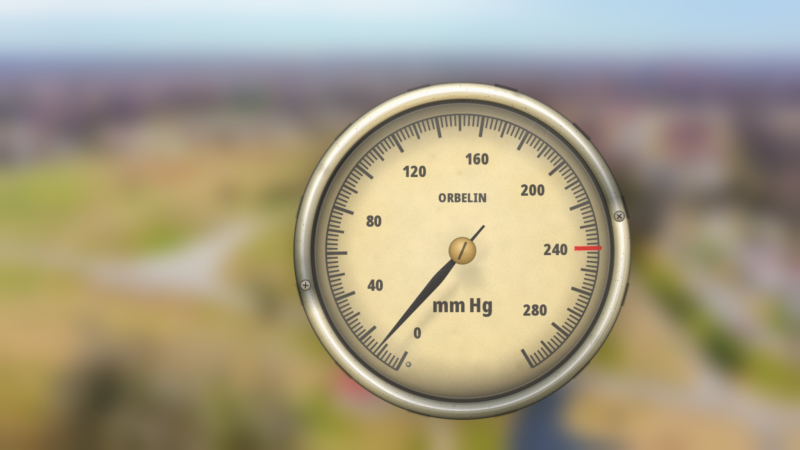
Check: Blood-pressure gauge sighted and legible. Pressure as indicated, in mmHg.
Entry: 12 mmHg
